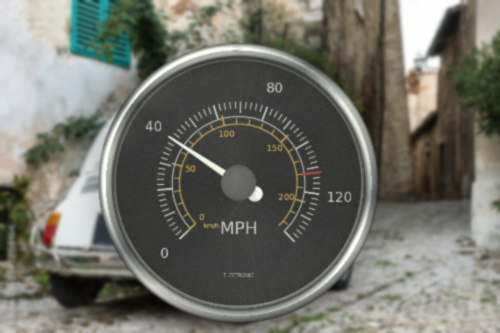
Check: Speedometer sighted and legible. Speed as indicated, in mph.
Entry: 40 mph
